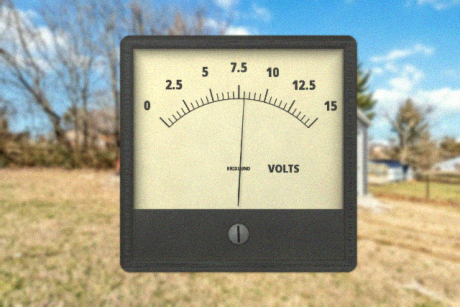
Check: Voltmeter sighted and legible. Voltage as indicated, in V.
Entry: 8 V
